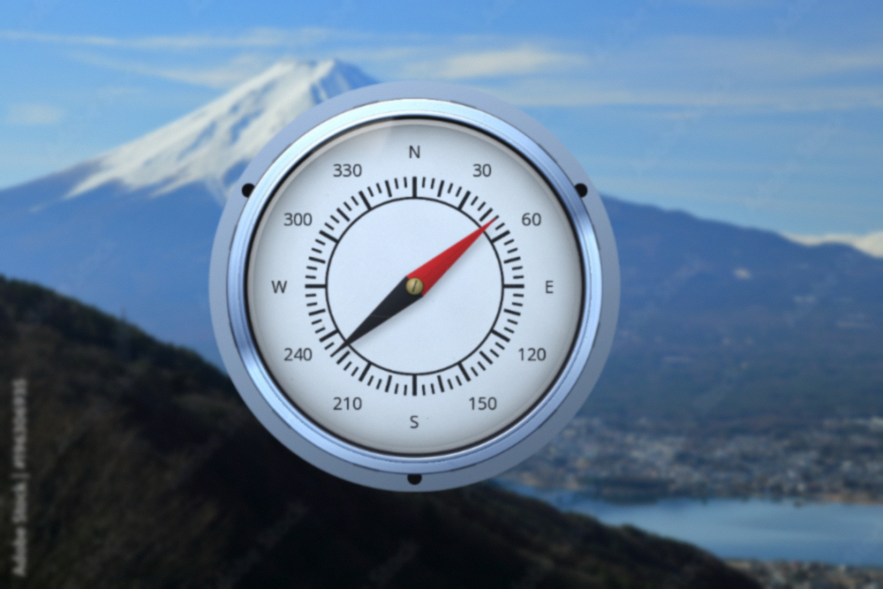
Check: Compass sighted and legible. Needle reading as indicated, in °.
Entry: 50 °
